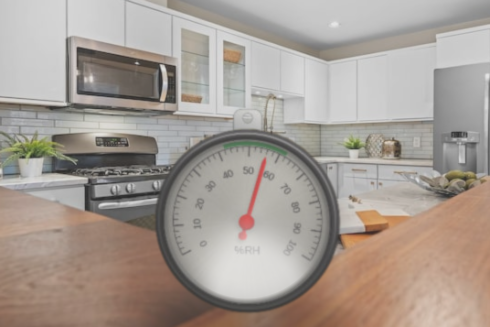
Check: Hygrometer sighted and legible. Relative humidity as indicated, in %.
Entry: 56 %
